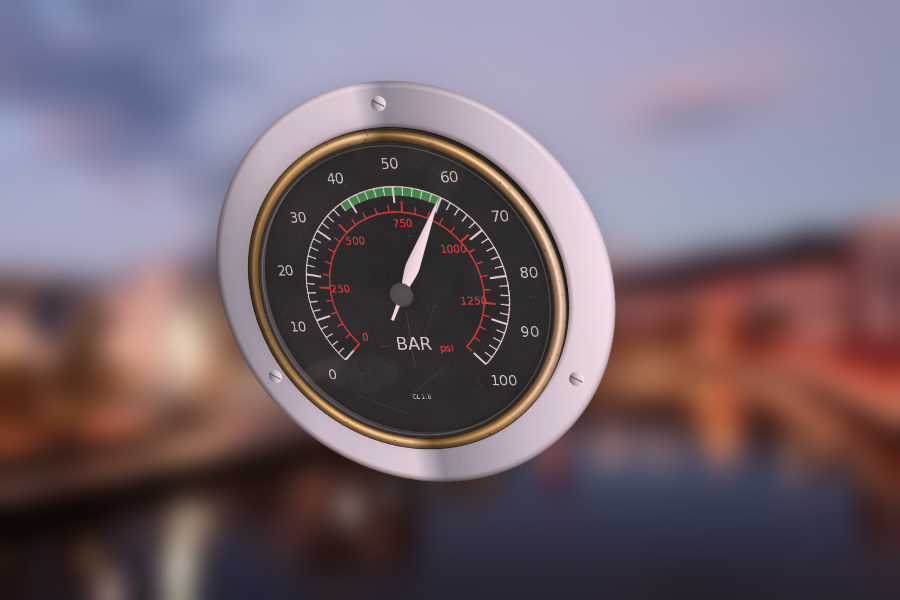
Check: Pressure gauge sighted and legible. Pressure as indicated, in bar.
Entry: 60 bar
